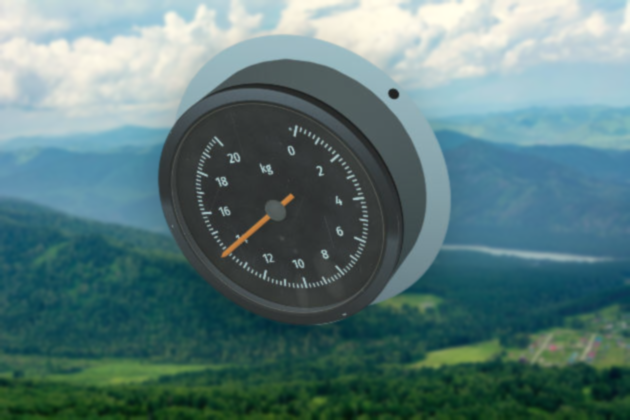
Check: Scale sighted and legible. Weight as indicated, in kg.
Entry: 14 kg
